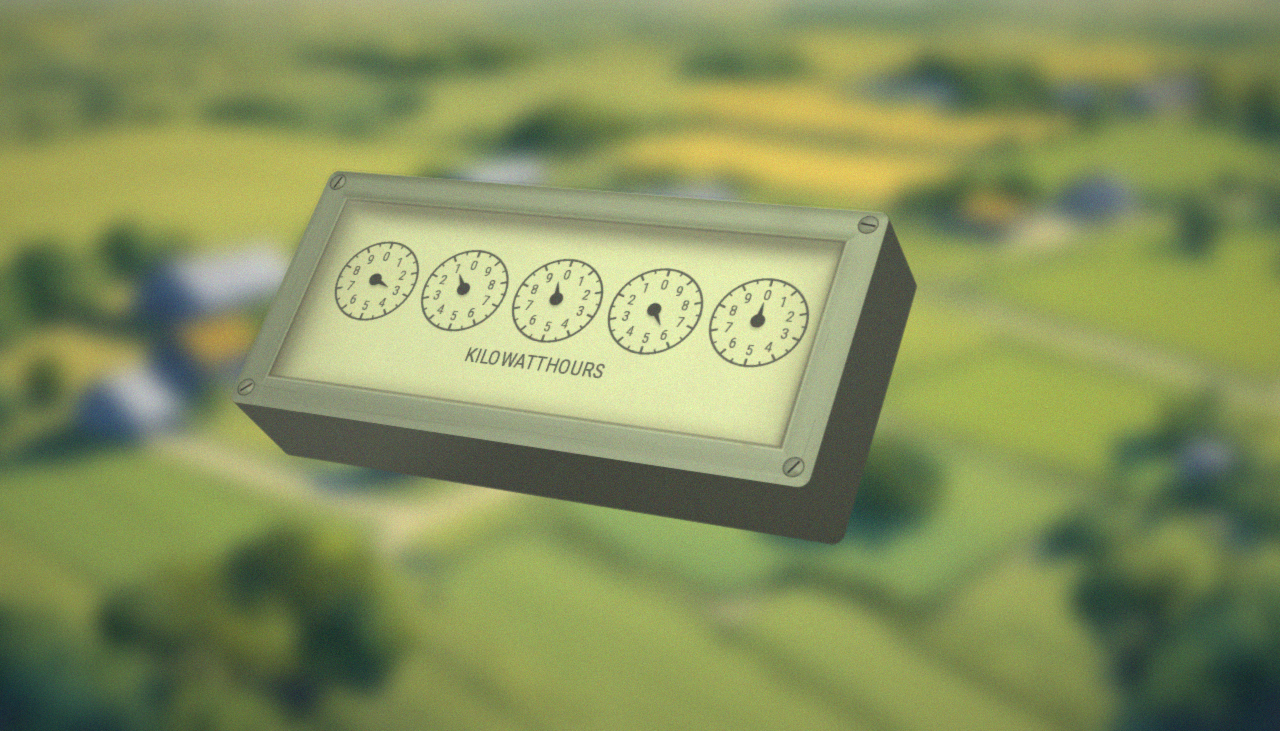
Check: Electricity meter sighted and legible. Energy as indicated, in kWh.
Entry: 30960 kWh
